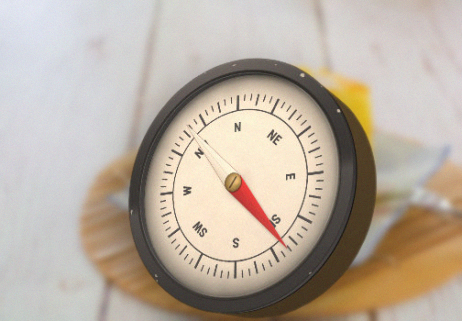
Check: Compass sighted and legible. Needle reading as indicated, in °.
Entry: 140 °
